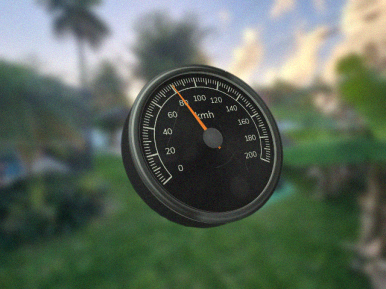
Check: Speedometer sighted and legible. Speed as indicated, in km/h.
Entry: 80 km/h
